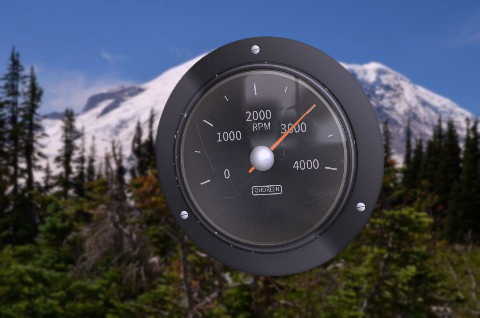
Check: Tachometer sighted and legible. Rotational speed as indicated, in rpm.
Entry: 3000 rpm
